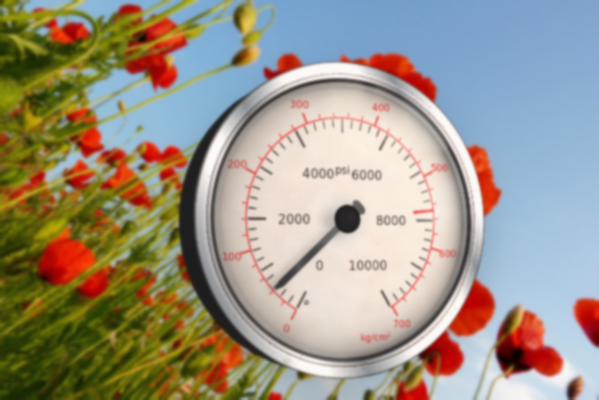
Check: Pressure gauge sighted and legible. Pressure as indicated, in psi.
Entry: 600 psi
